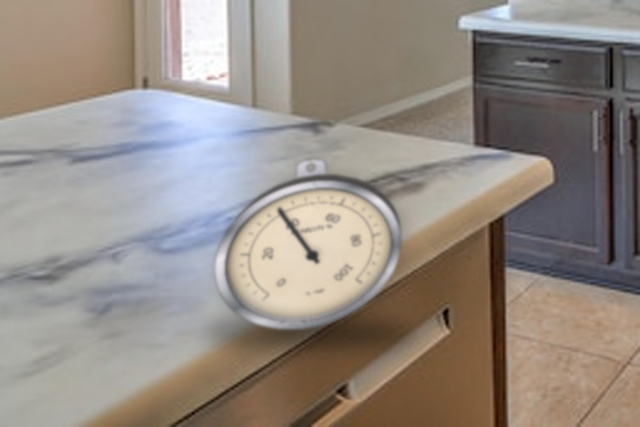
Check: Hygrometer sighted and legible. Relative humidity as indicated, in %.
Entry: 40 %
